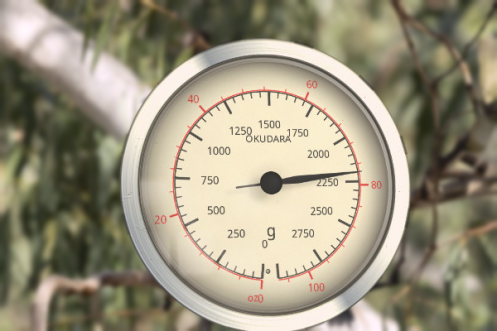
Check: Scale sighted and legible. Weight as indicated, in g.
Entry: 2200 g
